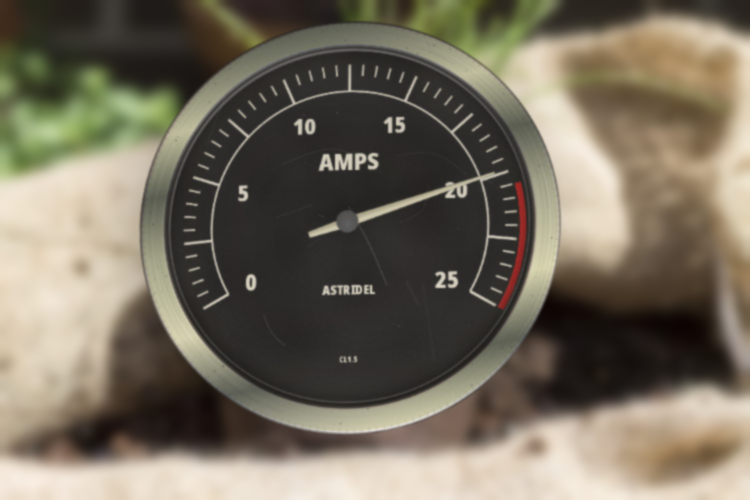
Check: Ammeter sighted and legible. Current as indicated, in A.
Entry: 20 A
